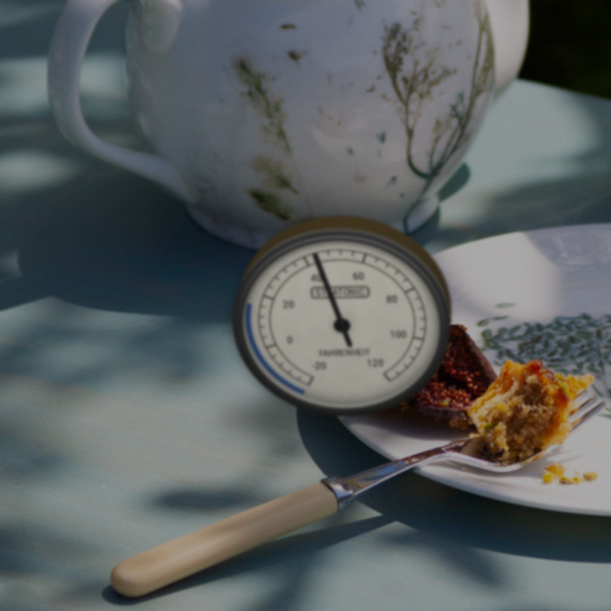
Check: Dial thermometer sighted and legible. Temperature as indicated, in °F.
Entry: 44 °F
